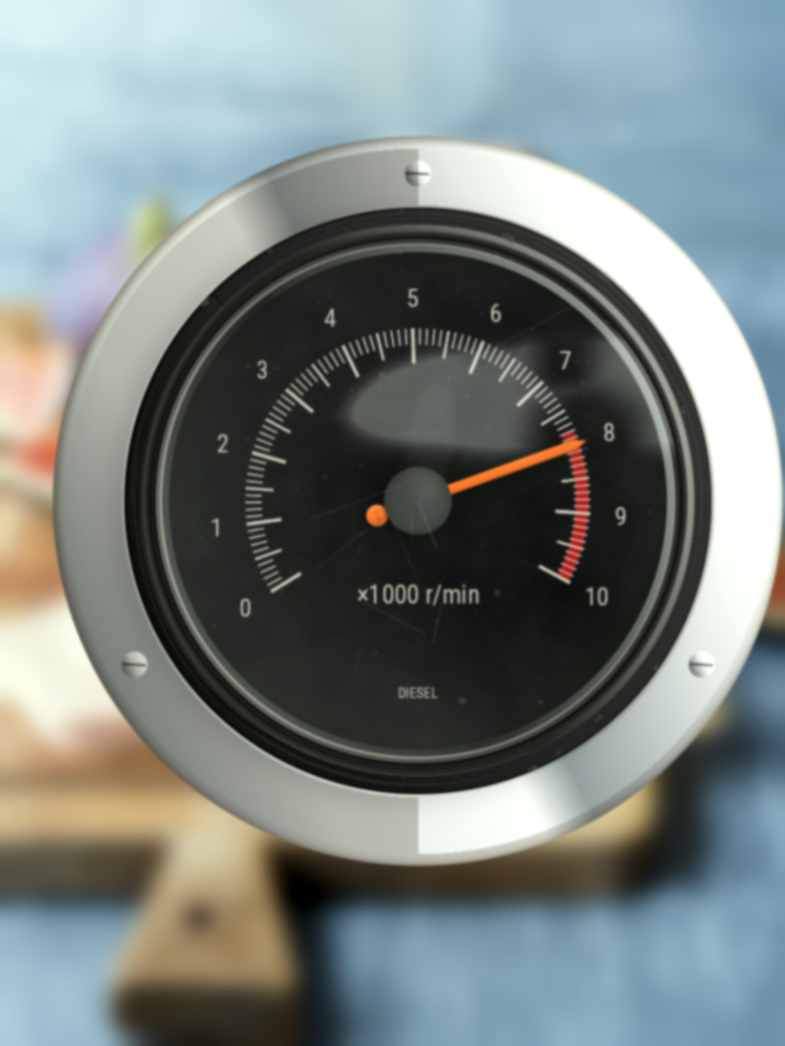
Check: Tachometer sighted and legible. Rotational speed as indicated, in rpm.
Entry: 8000 rpm
